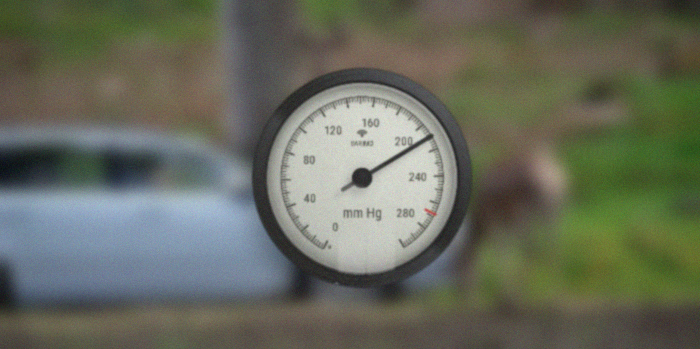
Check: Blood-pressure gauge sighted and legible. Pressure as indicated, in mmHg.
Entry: 210 mmHg
